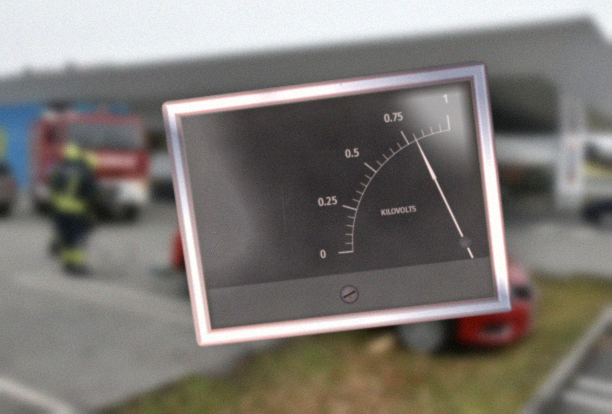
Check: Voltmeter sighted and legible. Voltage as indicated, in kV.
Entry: 0.8 kV
